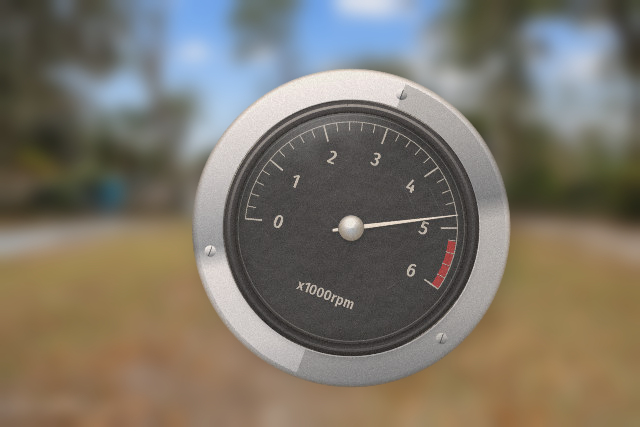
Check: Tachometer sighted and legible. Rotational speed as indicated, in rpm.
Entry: 4800 rpm
